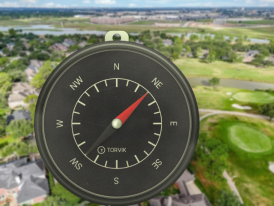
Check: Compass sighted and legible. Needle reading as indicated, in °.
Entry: 45 °
